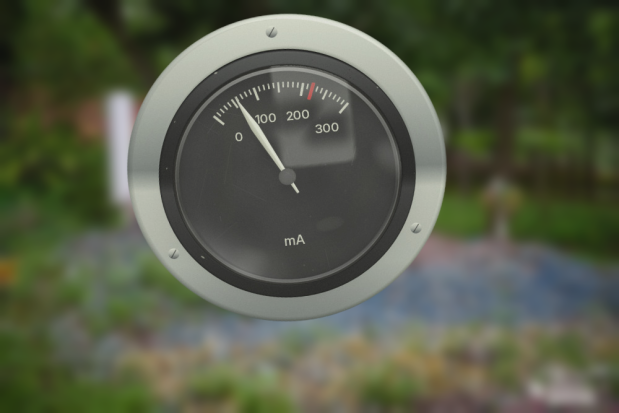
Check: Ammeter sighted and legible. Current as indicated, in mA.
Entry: 60 mA
